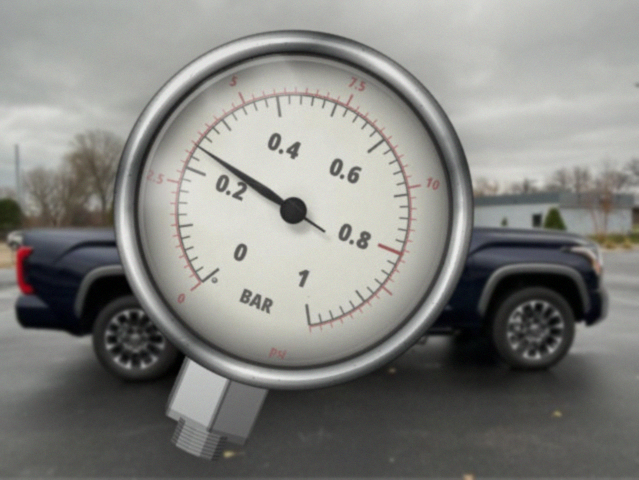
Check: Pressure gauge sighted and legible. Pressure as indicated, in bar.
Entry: 0.24 bar
